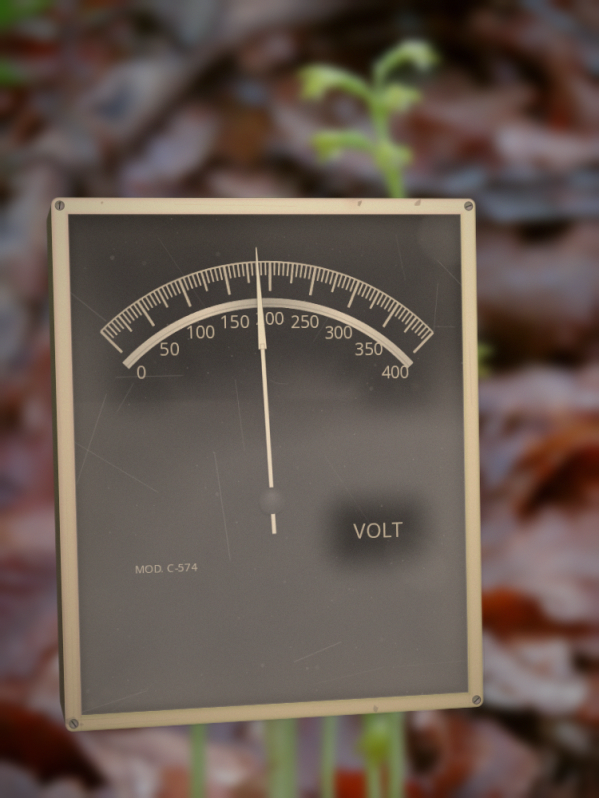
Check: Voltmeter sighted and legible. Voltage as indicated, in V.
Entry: 185 V
